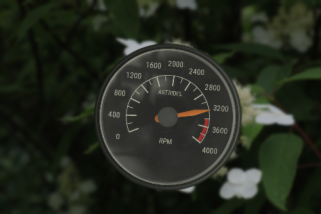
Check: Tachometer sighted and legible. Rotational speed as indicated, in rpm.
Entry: 3200 rpm
